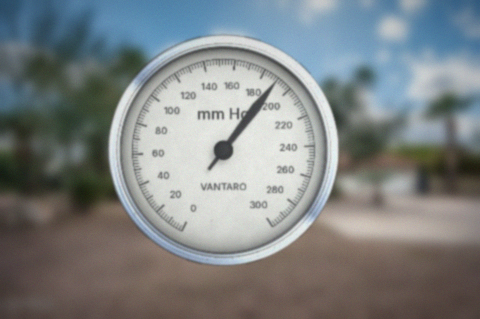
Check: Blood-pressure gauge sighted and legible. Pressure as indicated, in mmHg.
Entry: 190 mmHg
